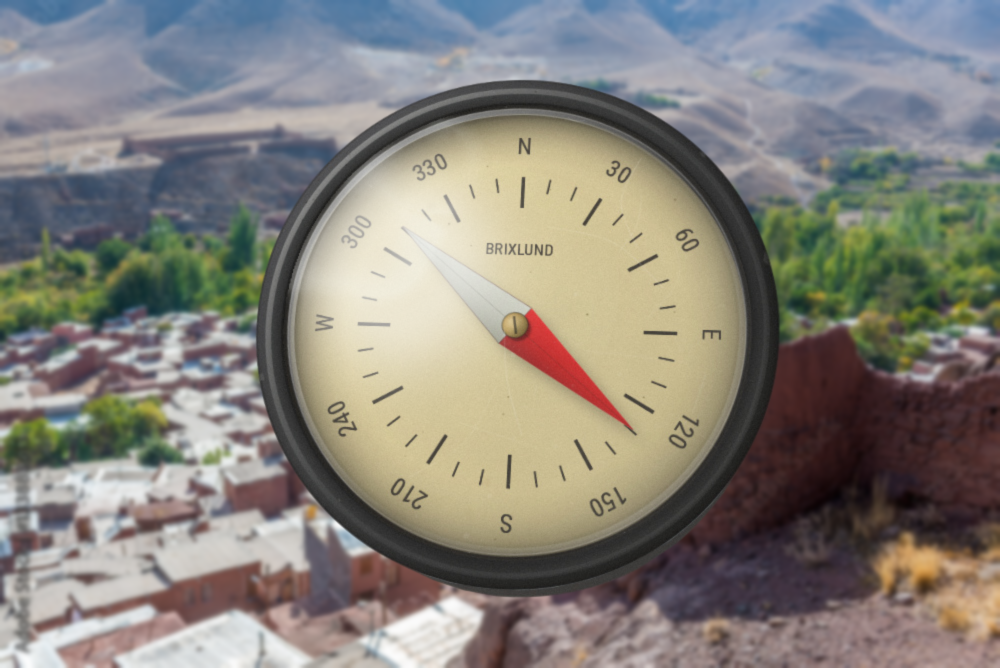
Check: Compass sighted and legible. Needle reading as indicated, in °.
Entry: 130 °
